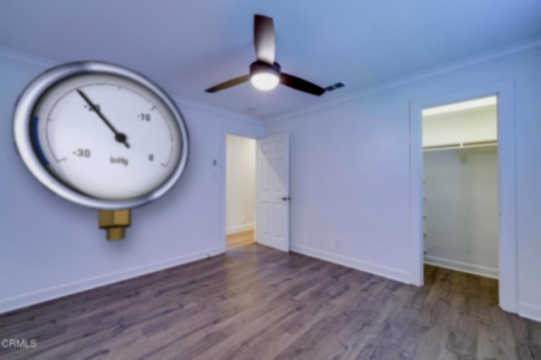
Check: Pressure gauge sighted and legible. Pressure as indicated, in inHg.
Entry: -20 inHg
